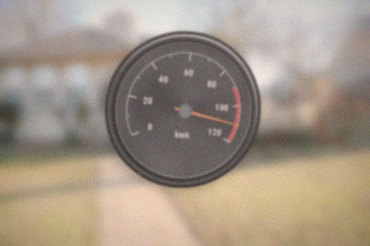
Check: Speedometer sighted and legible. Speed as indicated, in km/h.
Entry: 110 km/h
